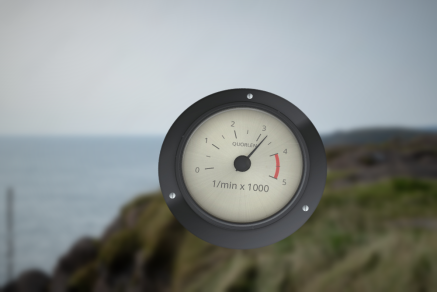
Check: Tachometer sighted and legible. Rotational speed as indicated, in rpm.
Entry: 3250 rpm
